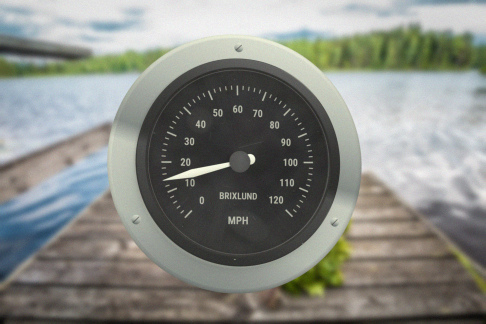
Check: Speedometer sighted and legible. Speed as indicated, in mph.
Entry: 14 mph
